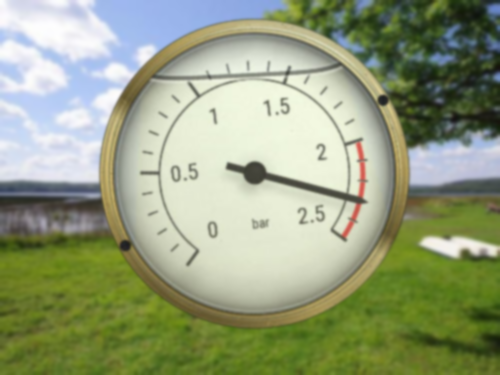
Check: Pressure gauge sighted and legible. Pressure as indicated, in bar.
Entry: 2.3 bar
